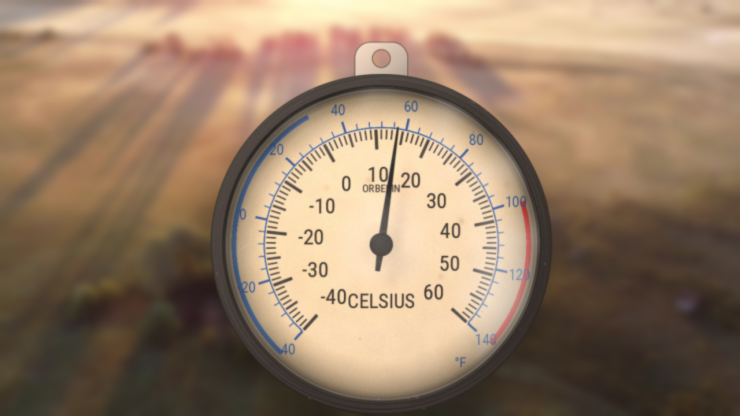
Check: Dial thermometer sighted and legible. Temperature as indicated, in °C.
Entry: 14 °C
